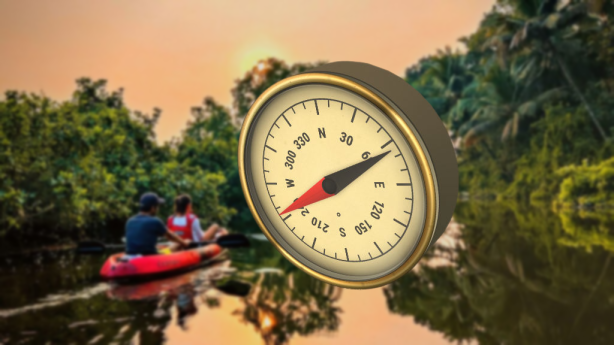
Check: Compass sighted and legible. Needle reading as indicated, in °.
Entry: 245 °
